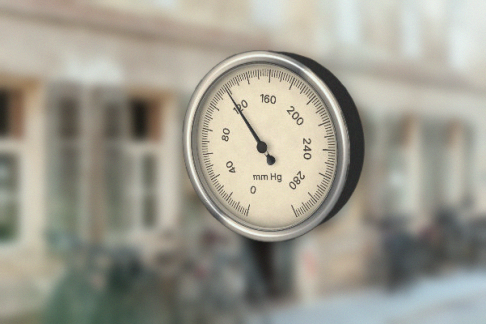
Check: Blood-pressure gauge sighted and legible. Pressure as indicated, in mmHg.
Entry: 120 mmHg
